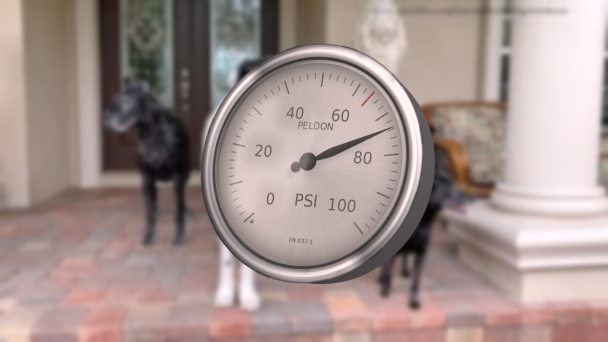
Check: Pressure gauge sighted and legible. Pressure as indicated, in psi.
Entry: 74 psi
